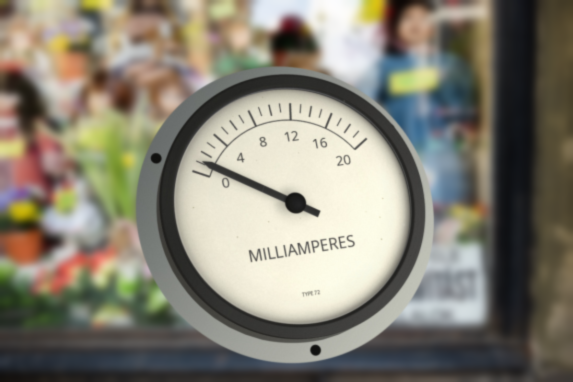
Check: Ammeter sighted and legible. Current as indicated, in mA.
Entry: 1 mA
